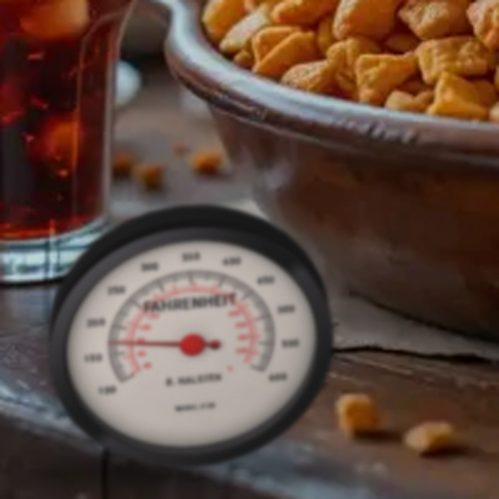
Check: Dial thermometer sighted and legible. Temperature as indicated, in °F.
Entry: 175 °F
